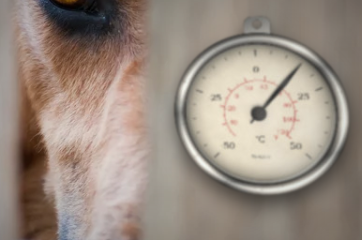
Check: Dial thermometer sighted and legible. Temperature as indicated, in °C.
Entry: 15 °C
